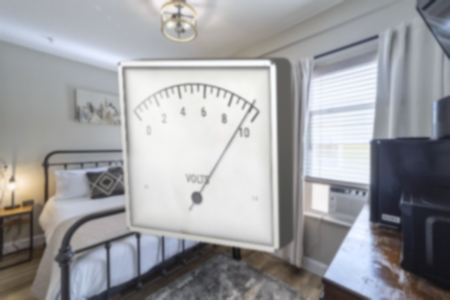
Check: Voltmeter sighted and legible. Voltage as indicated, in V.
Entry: 9.5 V
